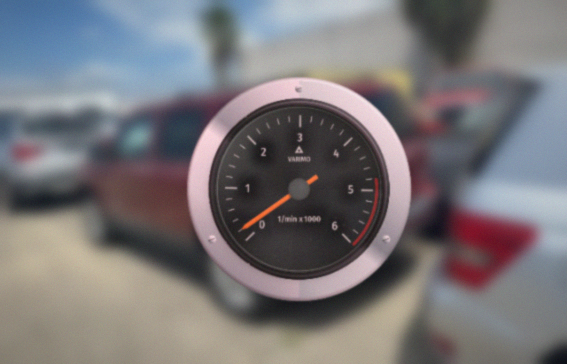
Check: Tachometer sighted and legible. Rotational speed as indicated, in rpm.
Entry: 200 rpm
